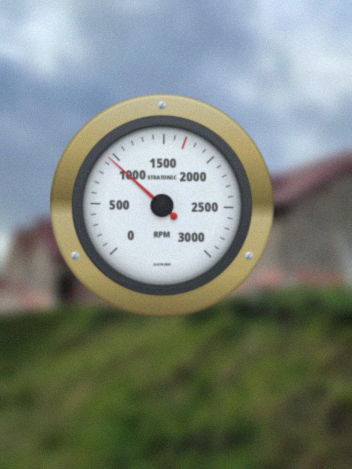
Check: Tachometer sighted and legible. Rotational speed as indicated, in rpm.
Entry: 950 rpm
